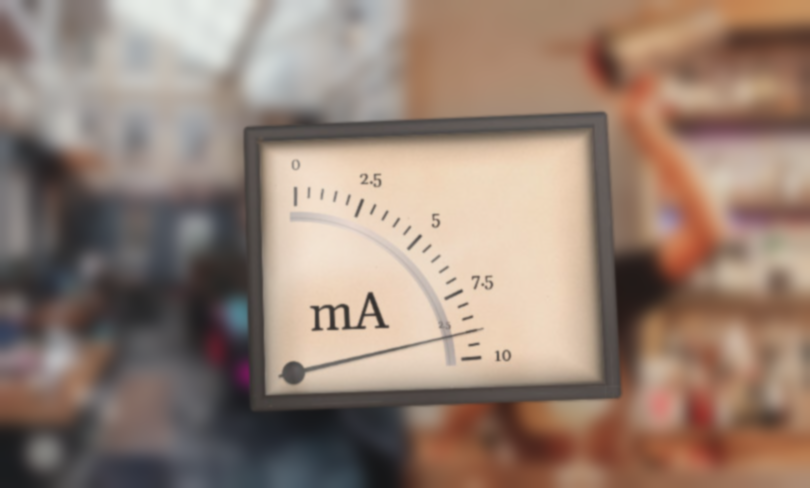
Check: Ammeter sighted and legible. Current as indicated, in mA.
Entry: 9 mA
